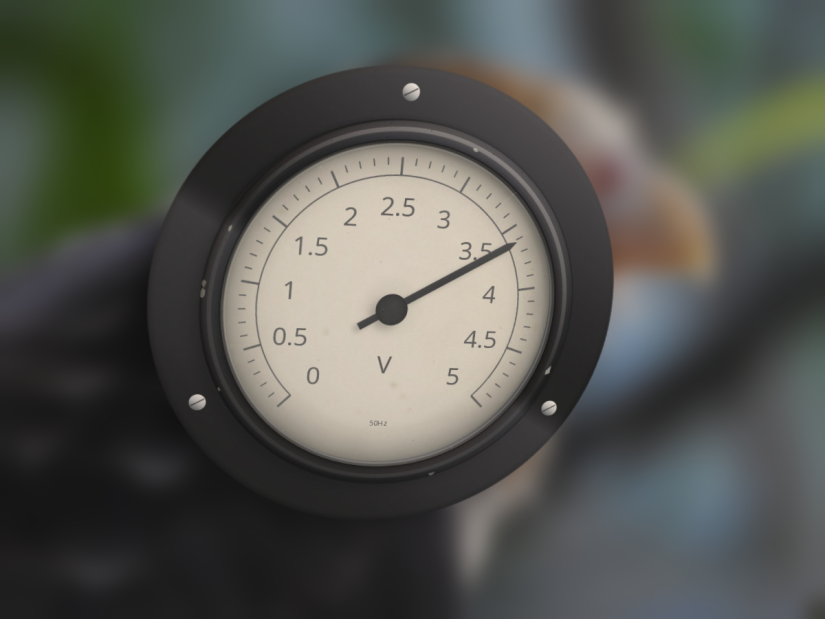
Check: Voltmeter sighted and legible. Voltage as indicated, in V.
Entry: 3.6 V
